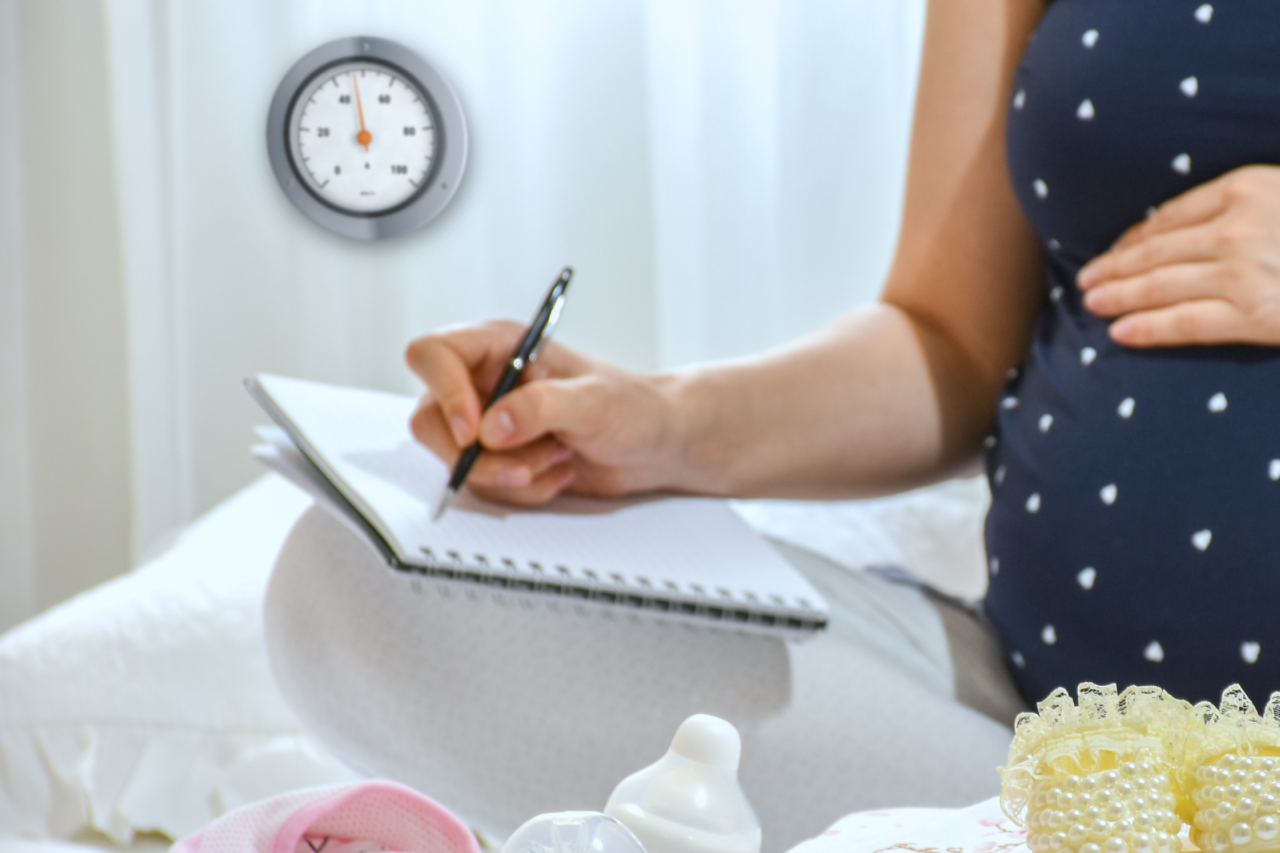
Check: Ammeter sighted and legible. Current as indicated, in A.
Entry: 47.5 A
